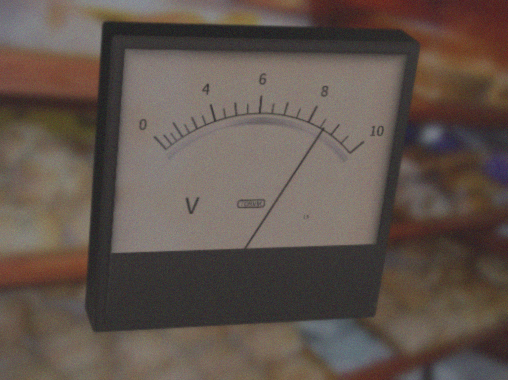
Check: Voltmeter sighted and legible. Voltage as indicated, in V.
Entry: 8.5 V
